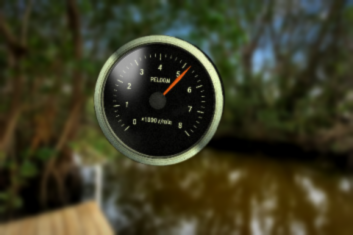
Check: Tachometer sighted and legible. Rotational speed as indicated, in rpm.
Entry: 5200 rpm
